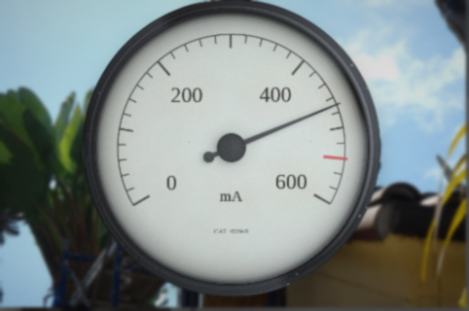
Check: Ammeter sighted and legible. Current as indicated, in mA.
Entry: 470 mA
